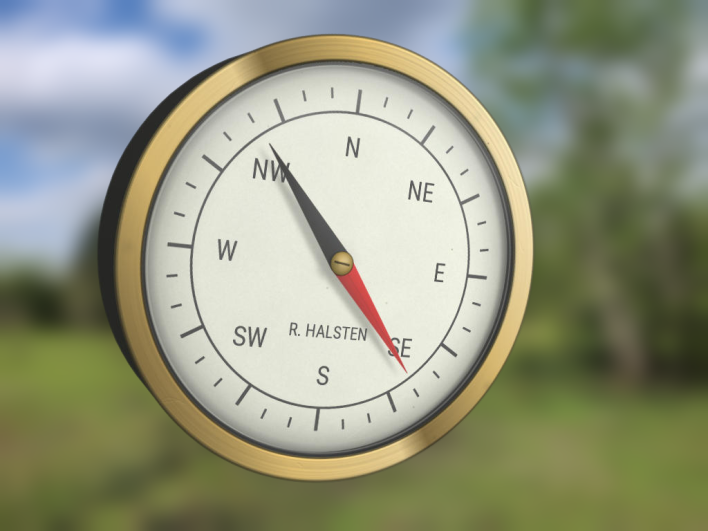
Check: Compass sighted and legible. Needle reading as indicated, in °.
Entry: 140 °
